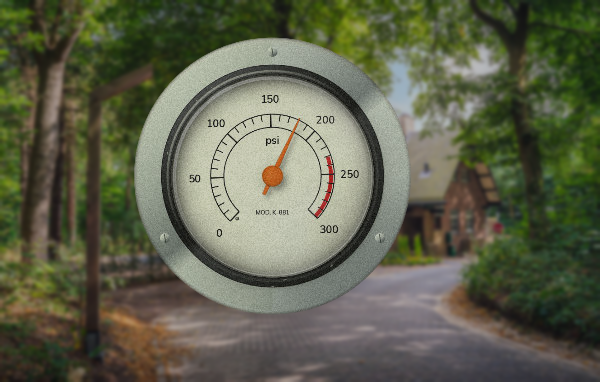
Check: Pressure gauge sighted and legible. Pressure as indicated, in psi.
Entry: 180 psi
